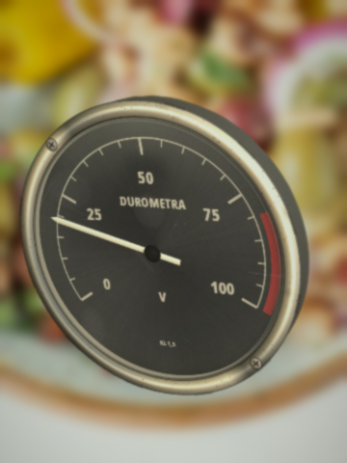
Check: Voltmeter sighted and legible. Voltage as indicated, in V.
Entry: 20 V
